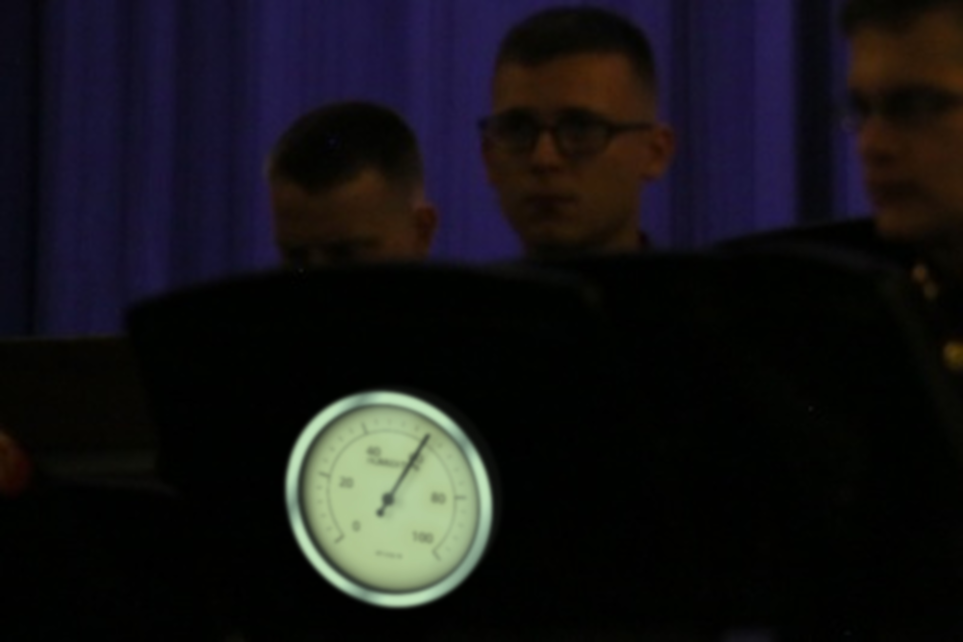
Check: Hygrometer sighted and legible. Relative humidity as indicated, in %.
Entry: 60 %
